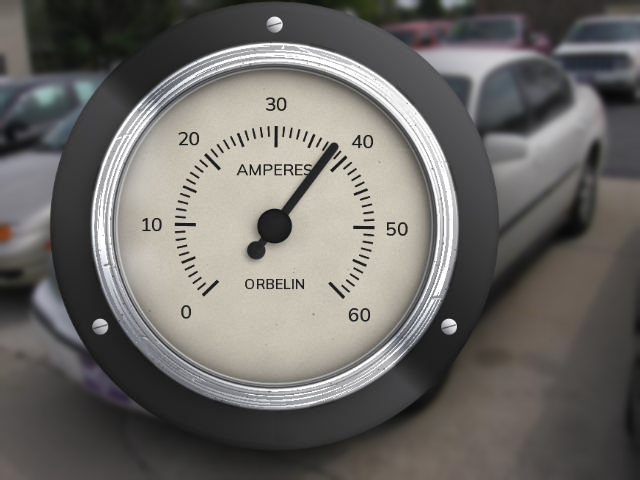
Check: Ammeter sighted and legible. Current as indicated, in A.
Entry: 38 A
